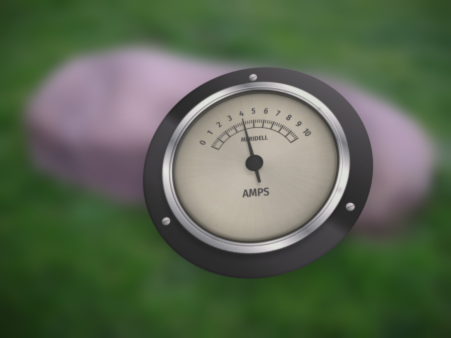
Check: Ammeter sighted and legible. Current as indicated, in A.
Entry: 4 A
